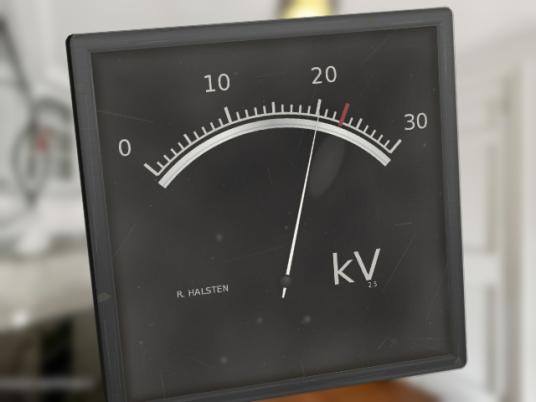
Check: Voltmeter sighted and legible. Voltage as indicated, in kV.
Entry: 20 kV
